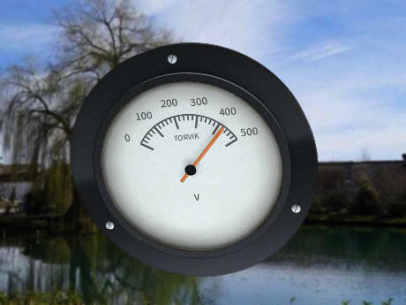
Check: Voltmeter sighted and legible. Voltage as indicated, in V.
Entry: 420 V
